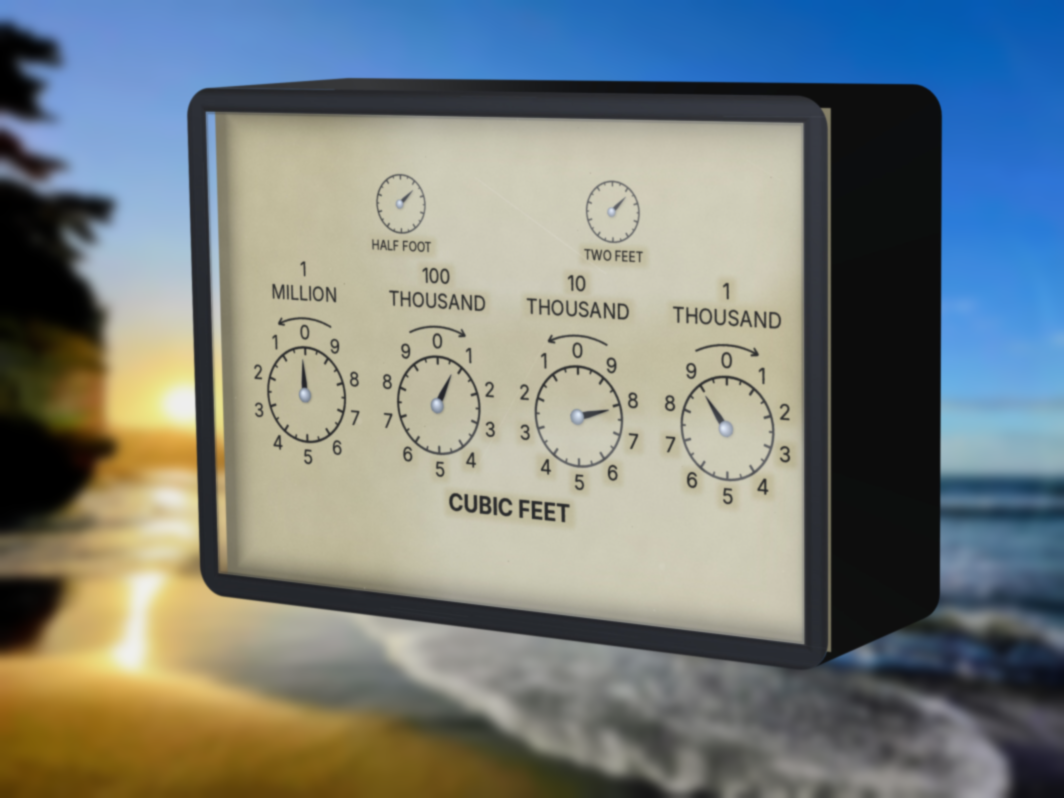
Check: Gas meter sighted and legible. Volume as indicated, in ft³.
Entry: 7900 ft³
